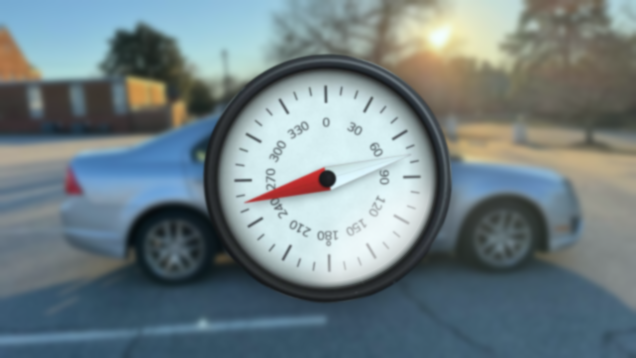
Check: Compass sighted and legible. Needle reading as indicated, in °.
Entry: 255 °
